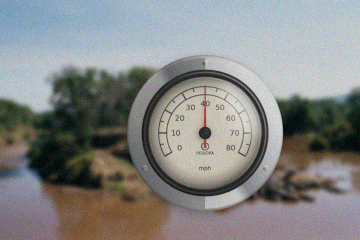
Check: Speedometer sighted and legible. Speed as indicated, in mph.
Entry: 40 mph
